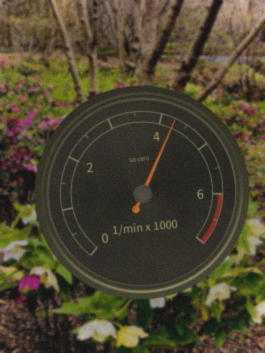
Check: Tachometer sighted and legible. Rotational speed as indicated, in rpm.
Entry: 4250 rpm
